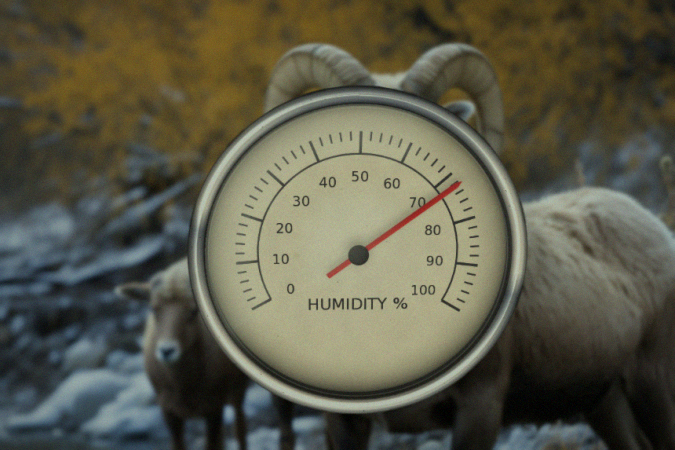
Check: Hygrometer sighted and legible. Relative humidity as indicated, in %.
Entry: 72 %
